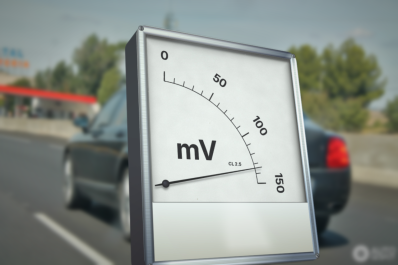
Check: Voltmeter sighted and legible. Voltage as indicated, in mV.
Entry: 135 mV
